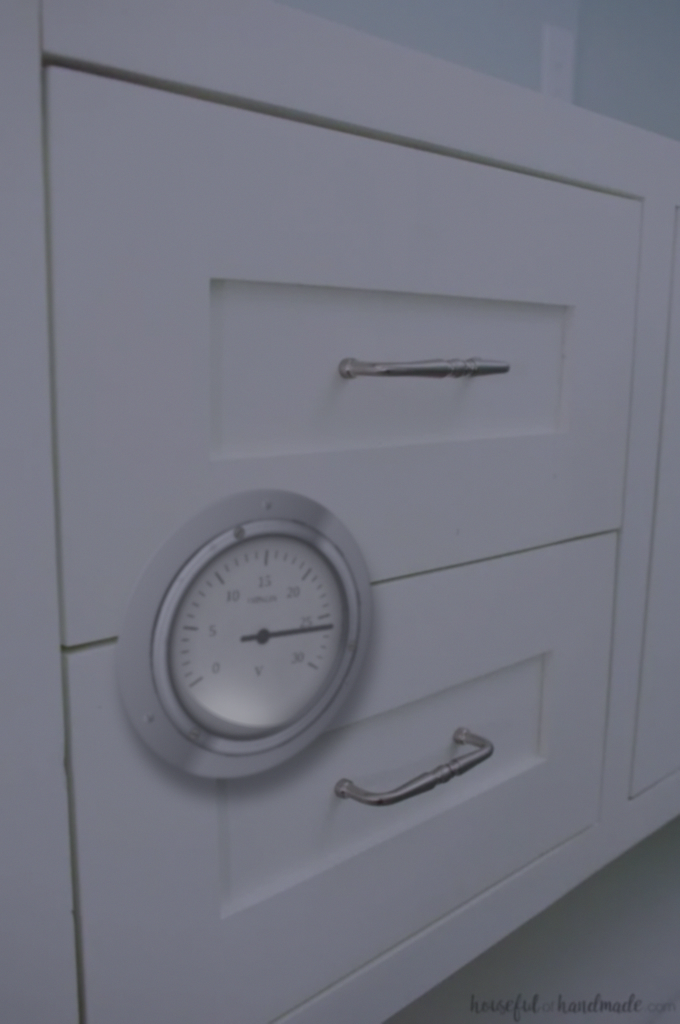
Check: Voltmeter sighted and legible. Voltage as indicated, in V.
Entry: 26 V
